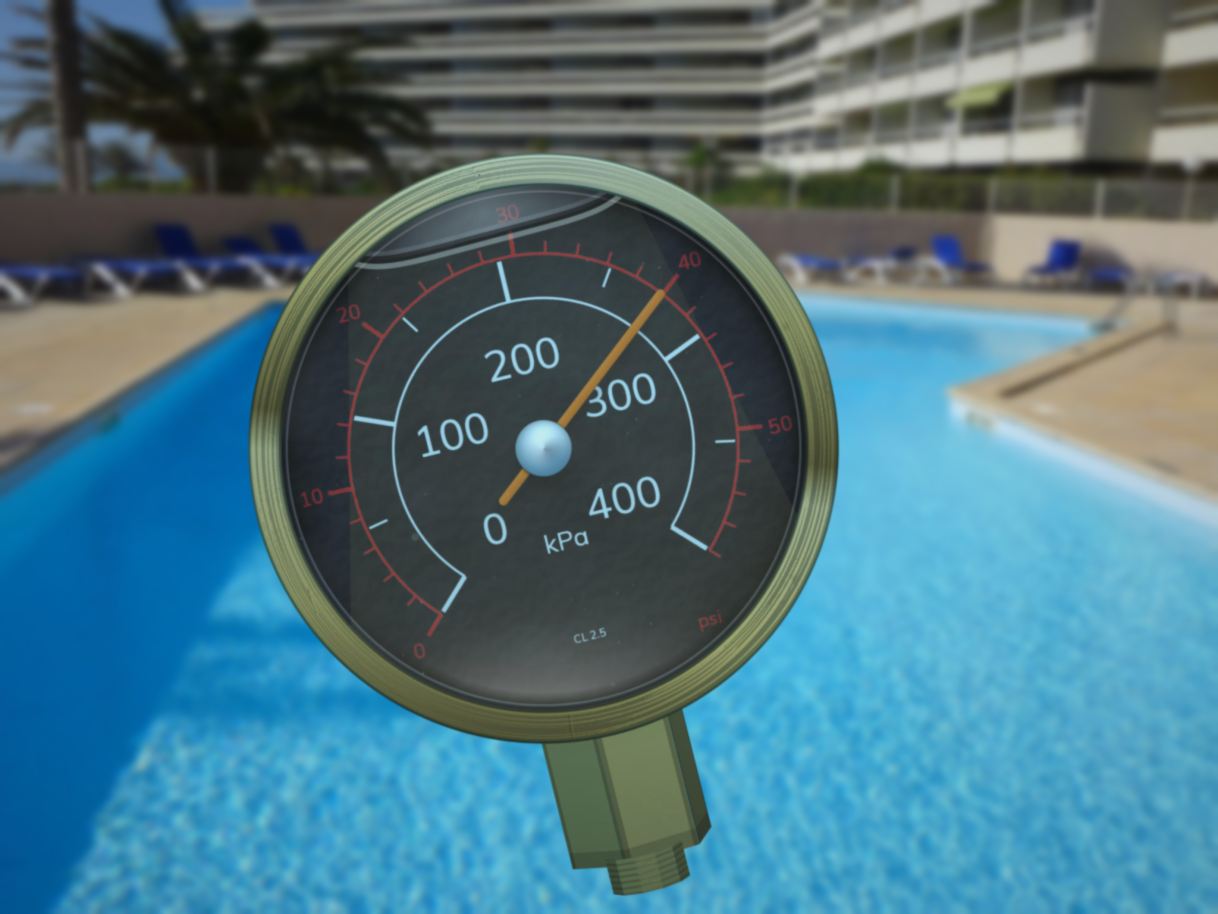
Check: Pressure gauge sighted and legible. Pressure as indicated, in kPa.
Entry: 275 kPa
